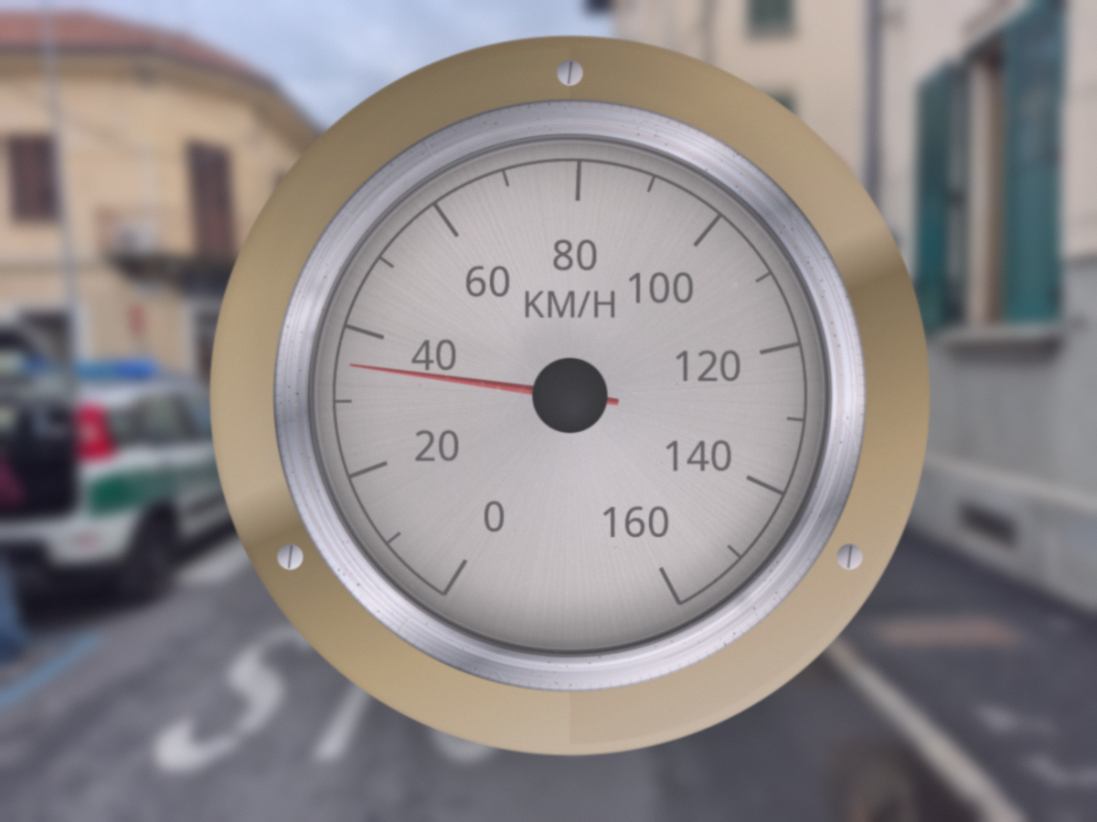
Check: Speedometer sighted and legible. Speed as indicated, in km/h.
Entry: 35 km/h
